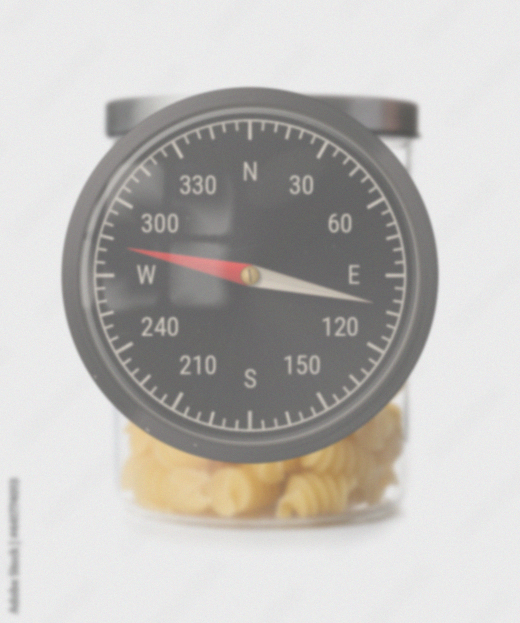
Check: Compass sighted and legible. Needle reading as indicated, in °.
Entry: 282.5 °
